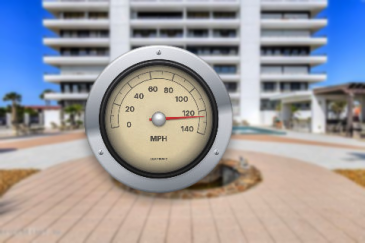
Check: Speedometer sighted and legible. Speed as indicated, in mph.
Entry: 125 mph
